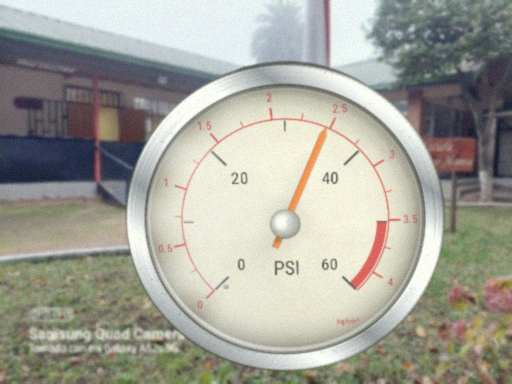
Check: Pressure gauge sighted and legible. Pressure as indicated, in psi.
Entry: 35 psi
